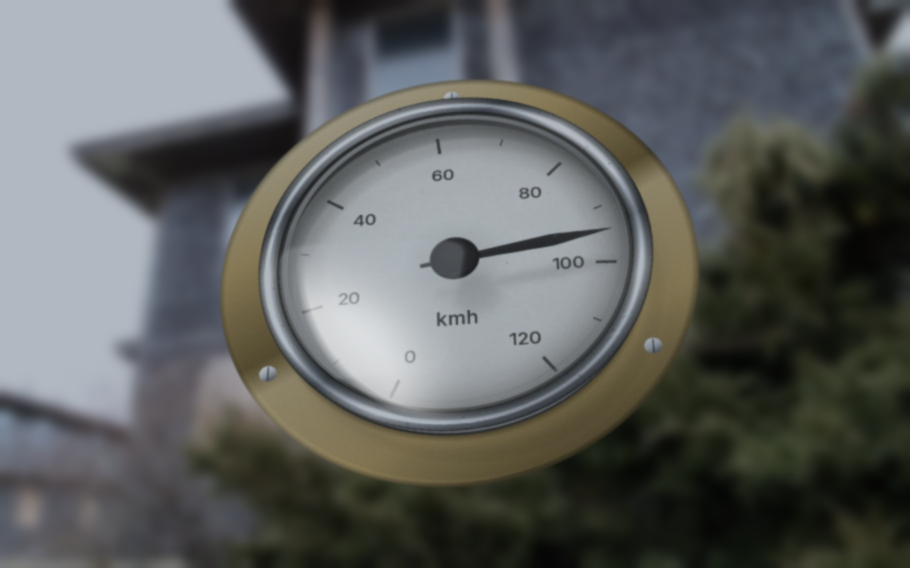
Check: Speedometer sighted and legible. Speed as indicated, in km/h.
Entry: 95 km/h
